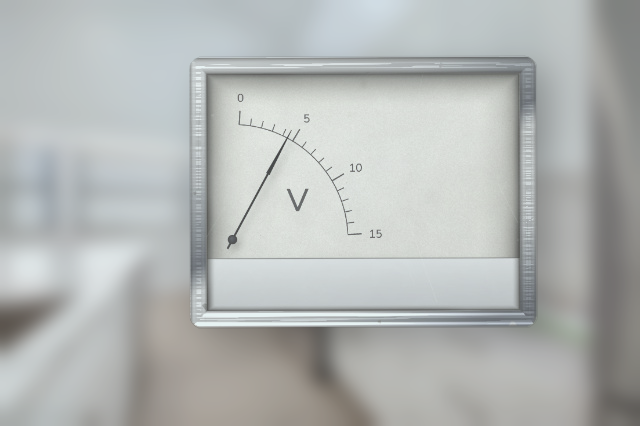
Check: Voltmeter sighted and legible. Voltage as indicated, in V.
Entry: 4.5 V
